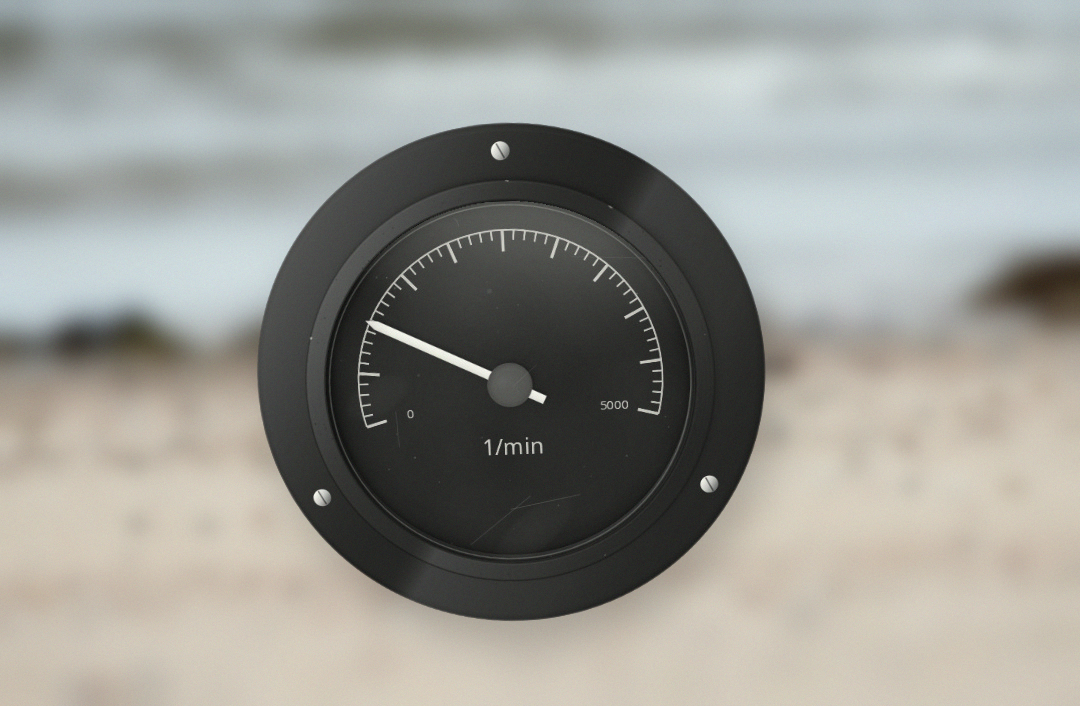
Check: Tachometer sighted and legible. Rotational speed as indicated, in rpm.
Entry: 1000 rpm
